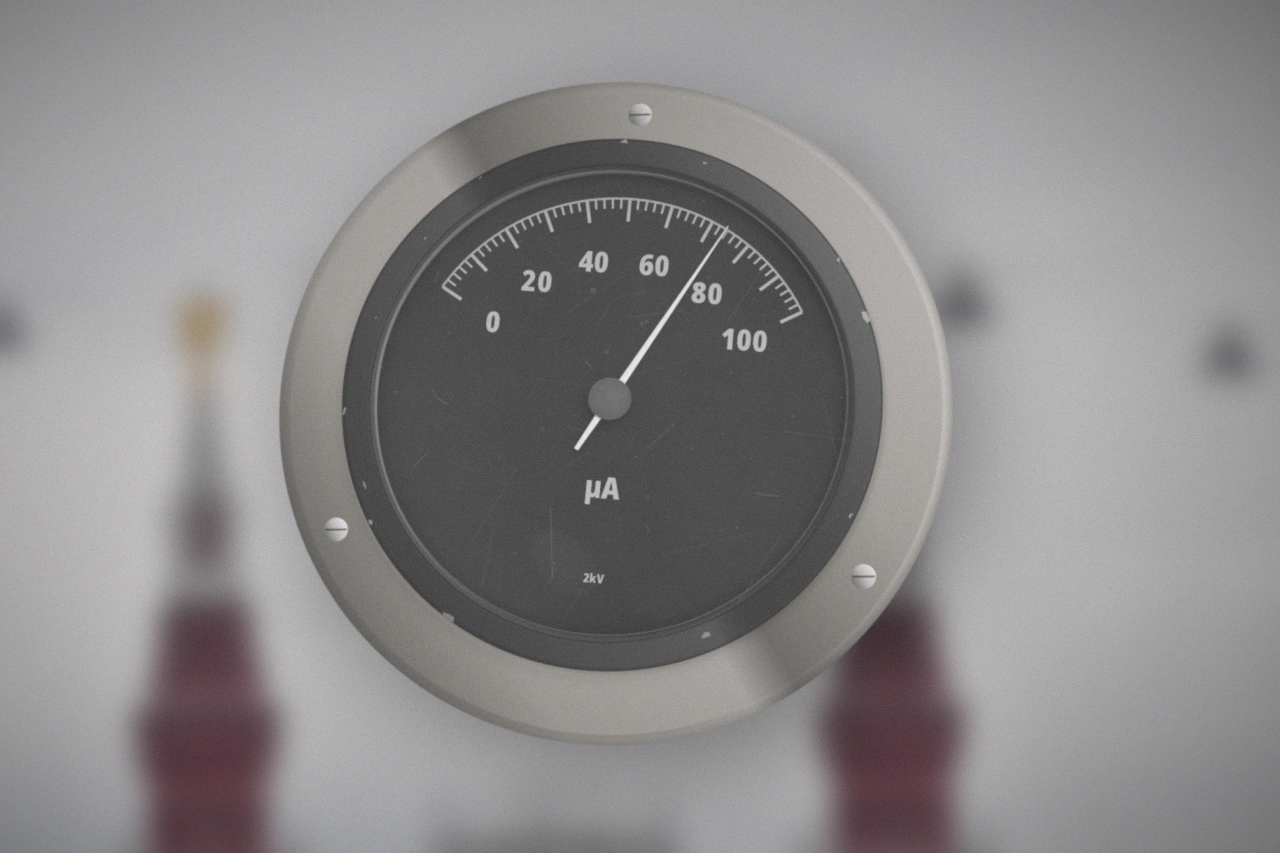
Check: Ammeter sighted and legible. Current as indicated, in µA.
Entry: 74 µA
